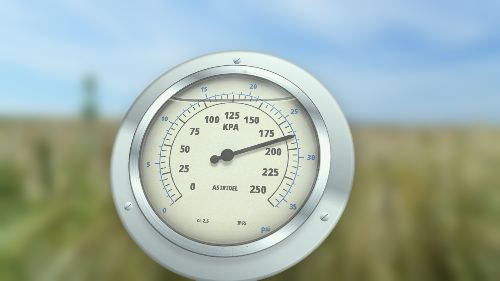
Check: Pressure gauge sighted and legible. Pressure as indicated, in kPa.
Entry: 190 kPa
